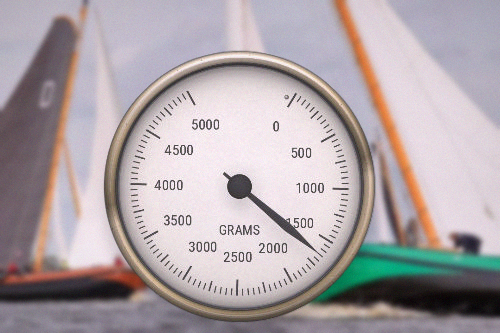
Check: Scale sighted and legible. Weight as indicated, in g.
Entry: 1650 g
